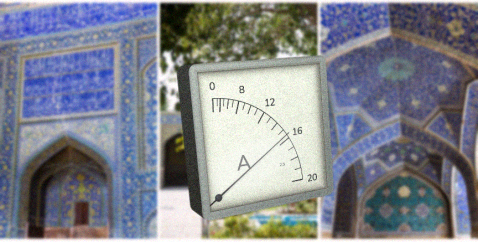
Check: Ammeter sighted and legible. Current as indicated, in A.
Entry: 15.5 A
